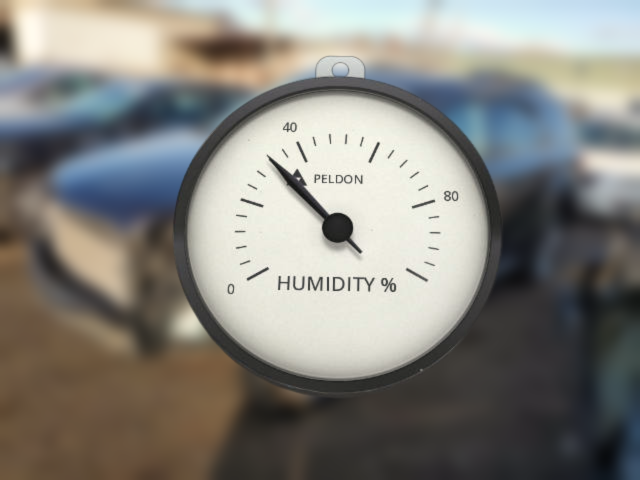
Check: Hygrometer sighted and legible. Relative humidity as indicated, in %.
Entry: 32 %
